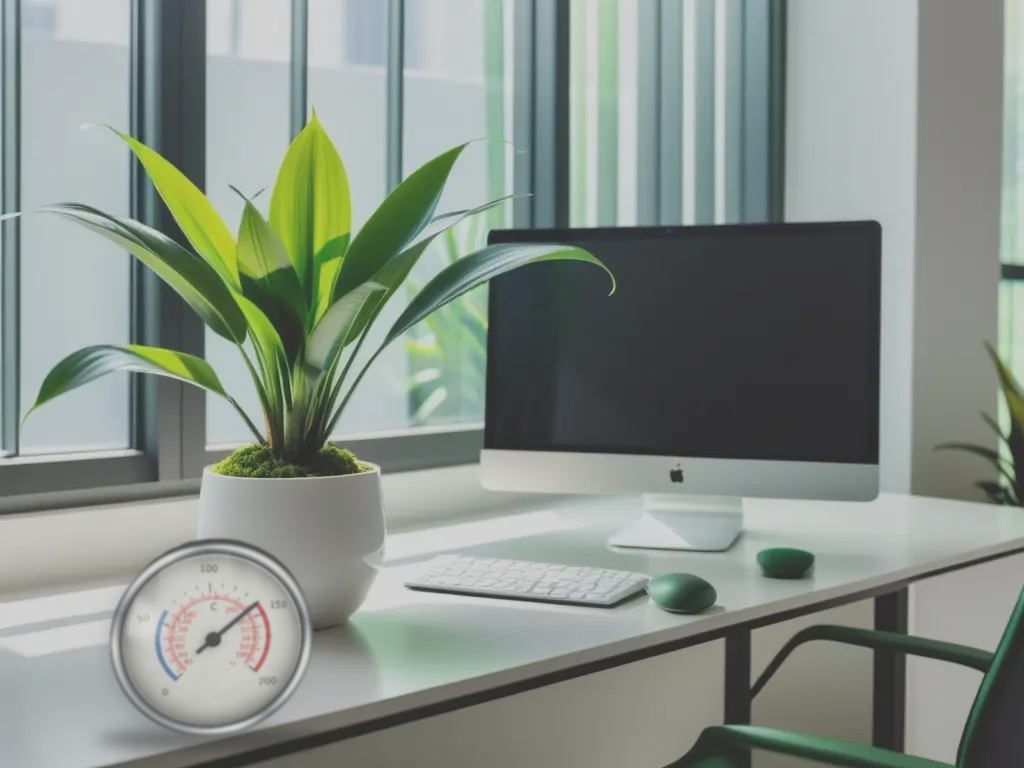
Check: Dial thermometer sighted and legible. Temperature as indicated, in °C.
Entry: 140 °C
